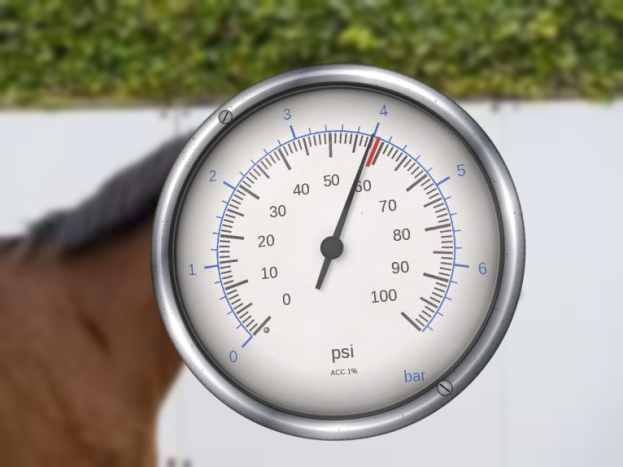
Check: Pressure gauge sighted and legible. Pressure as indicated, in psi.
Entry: 58 psi
